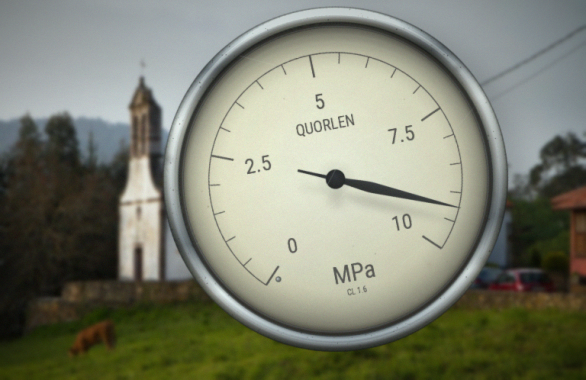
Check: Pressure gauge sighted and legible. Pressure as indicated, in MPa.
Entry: 9.25 MPa
